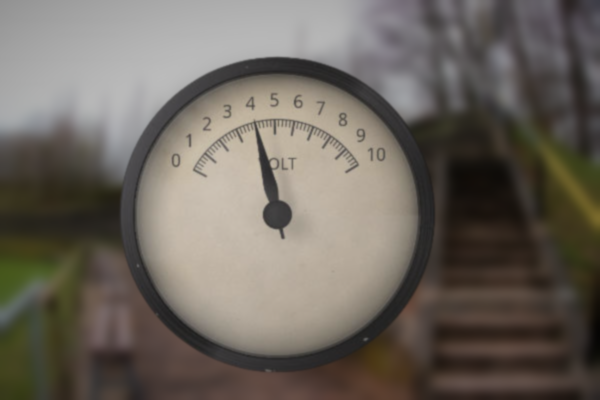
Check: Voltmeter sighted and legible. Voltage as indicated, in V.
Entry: 4 V
